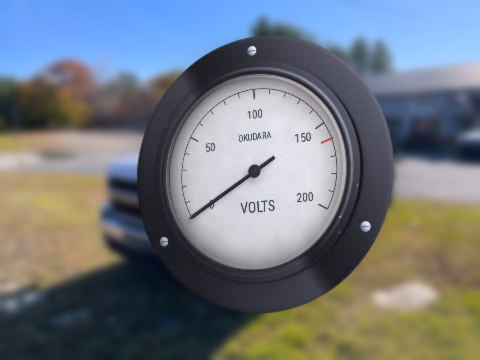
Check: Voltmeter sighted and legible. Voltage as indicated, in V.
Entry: 0 V
